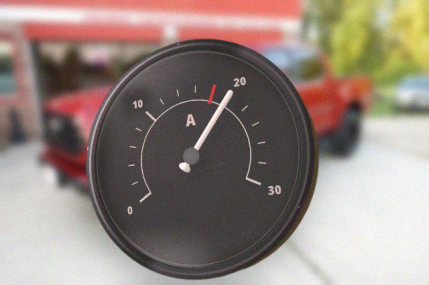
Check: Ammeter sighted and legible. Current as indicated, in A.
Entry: 20 A
